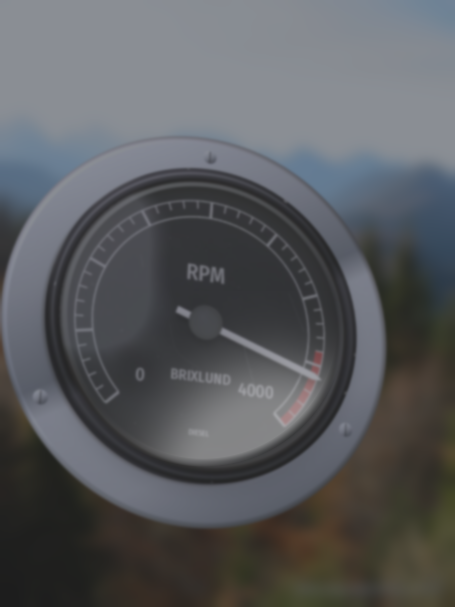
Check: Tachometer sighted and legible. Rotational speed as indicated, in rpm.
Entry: 3600 rpm
